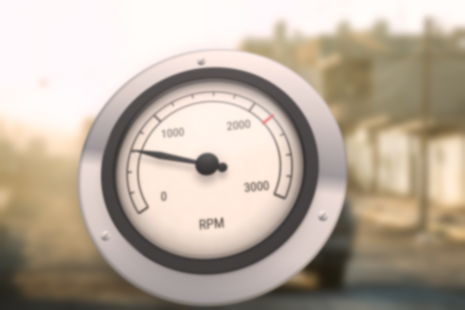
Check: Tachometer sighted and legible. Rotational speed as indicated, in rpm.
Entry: 600 rpm
